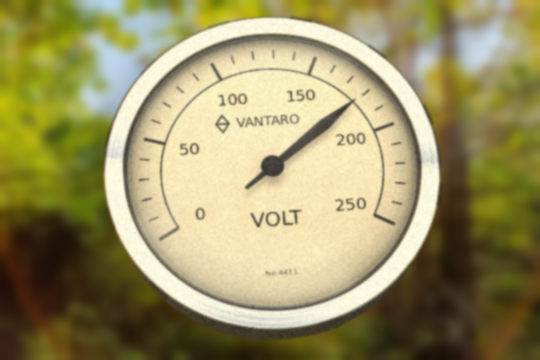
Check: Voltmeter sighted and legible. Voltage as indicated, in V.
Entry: 180 V
